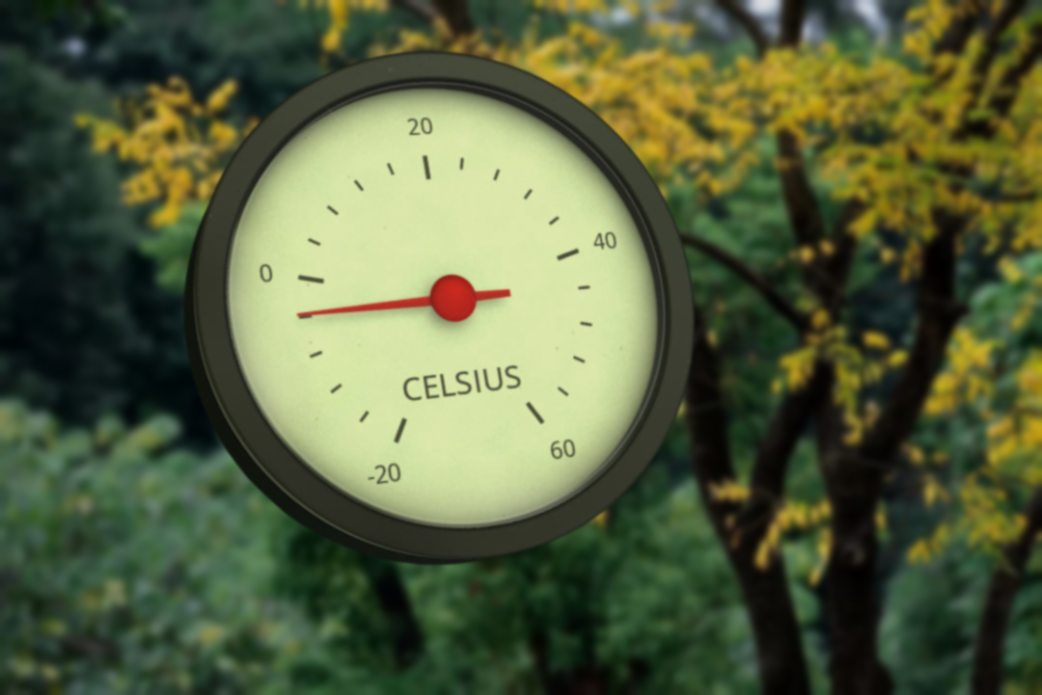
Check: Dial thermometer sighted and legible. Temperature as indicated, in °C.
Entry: -4 °C
